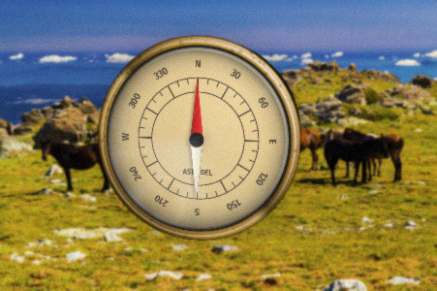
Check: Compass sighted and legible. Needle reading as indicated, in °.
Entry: 0 °
